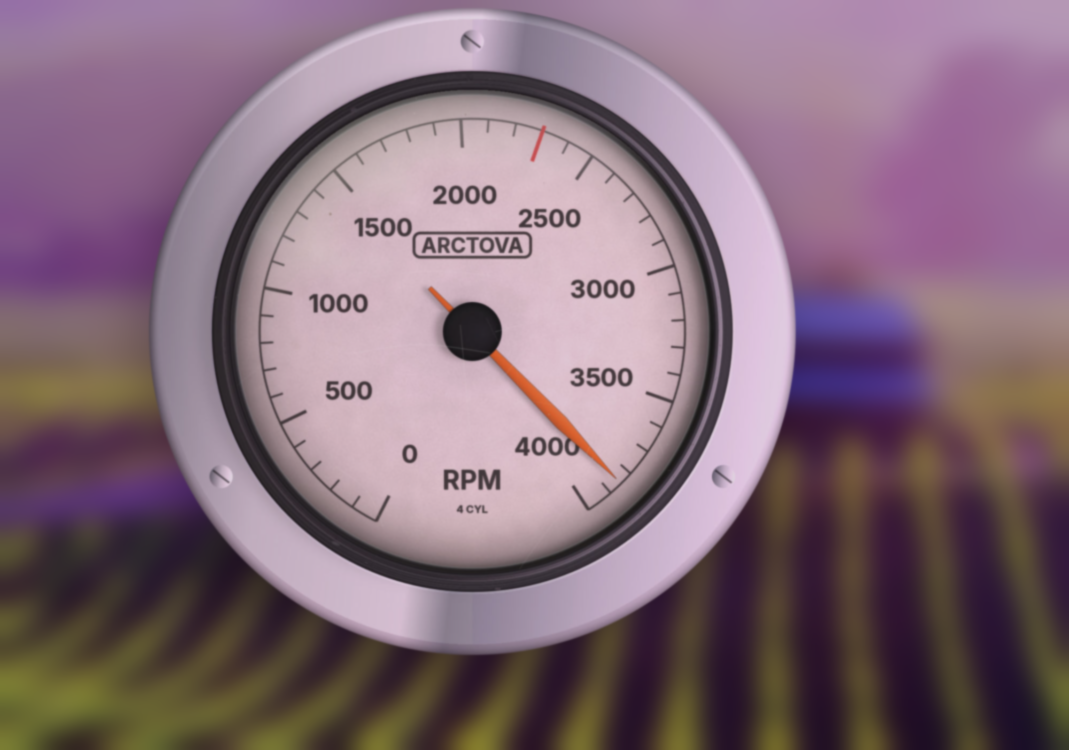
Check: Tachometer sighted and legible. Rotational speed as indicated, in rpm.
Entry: 3850 rpm
